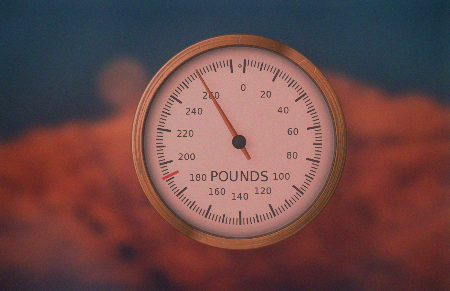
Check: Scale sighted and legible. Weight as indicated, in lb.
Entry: 260 lb
